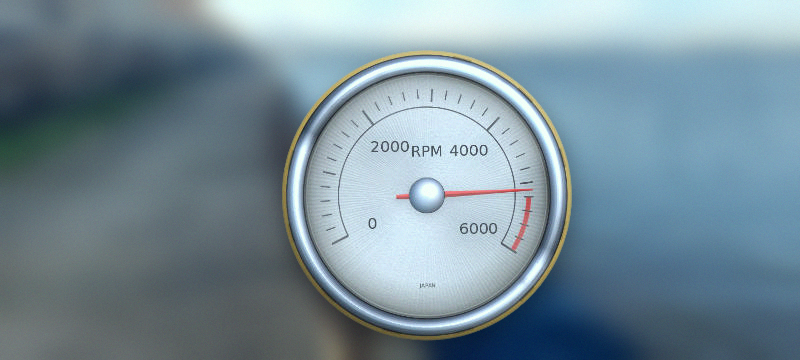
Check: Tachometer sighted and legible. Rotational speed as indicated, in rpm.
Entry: 5100 rpm
